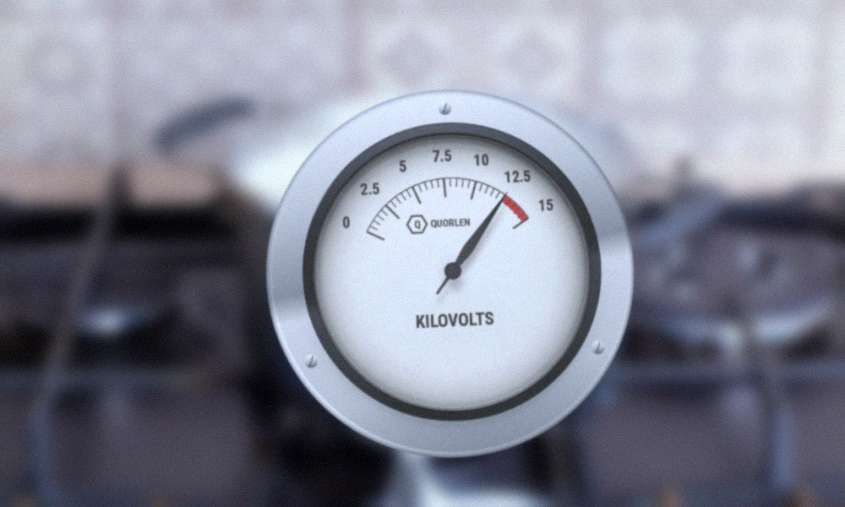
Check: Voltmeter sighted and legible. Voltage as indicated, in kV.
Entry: 12.5 kV
